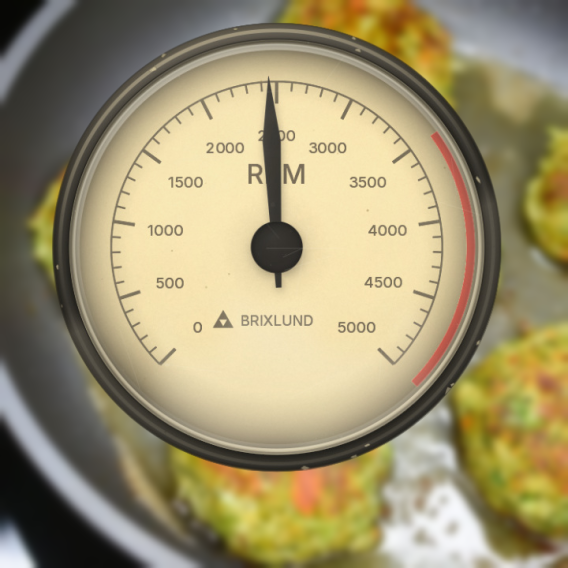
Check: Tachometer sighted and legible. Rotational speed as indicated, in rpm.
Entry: 2450 rpm
